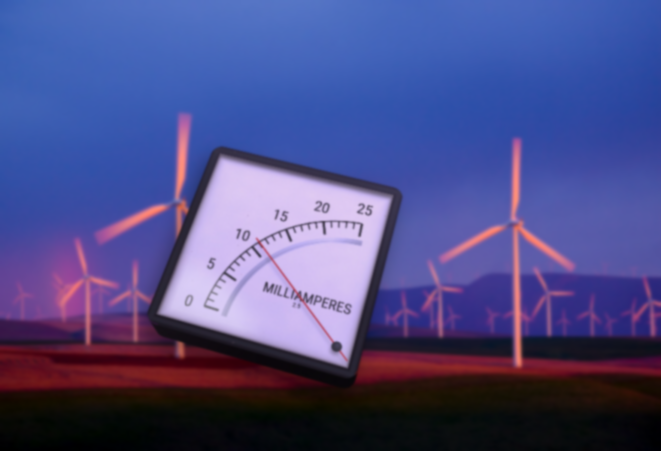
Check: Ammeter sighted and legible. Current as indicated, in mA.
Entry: 11 mA
